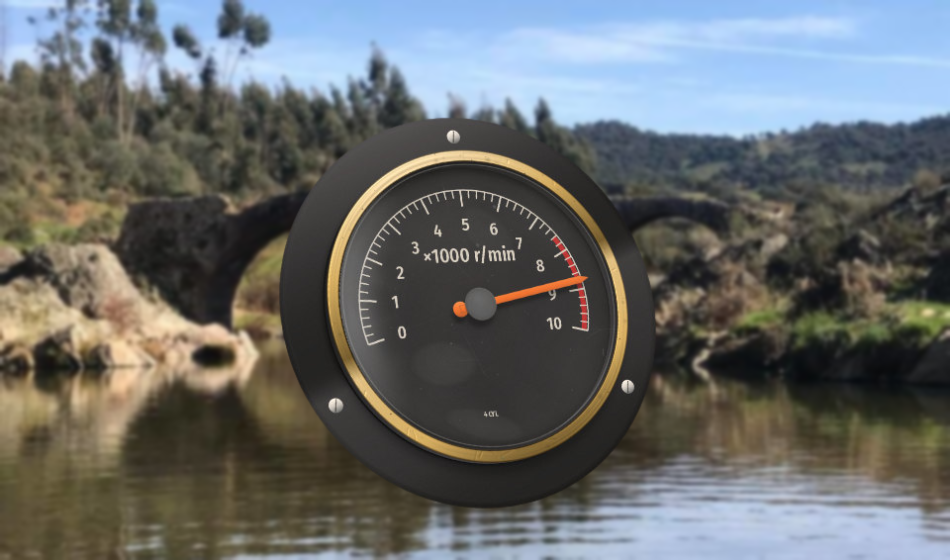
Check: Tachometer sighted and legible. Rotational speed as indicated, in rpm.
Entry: 8800 rpm
